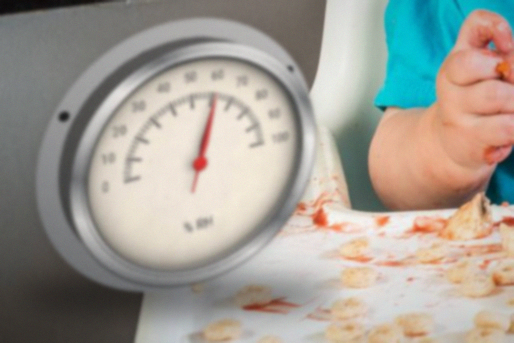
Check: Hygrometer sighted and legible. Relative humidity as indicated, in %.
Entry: 60 %
